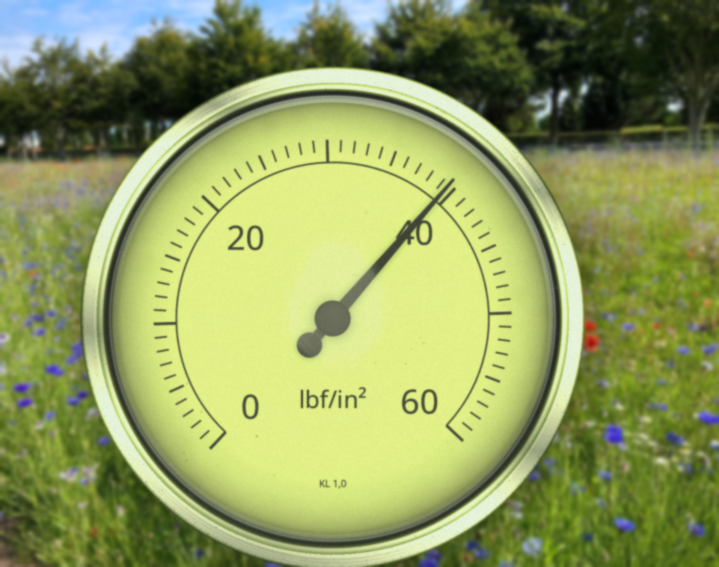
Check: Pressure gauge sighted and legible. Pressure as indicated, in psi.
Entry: 39.5 psi
